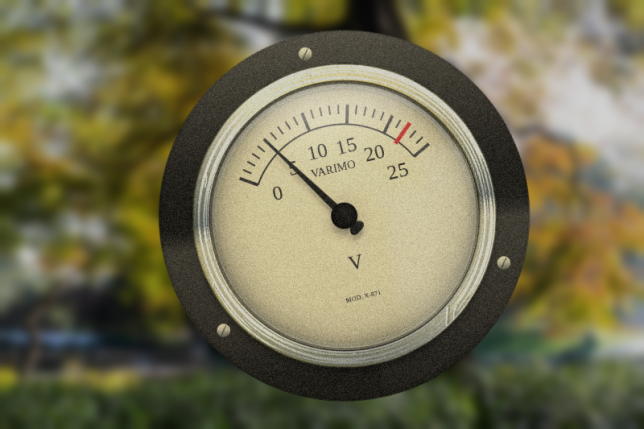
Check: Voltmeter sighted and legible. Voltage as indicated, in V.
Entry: 5 V
